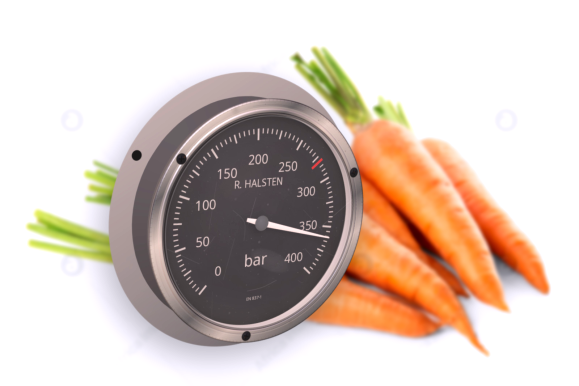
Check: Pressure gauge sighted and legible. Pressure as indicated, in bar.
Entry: 360 bar
